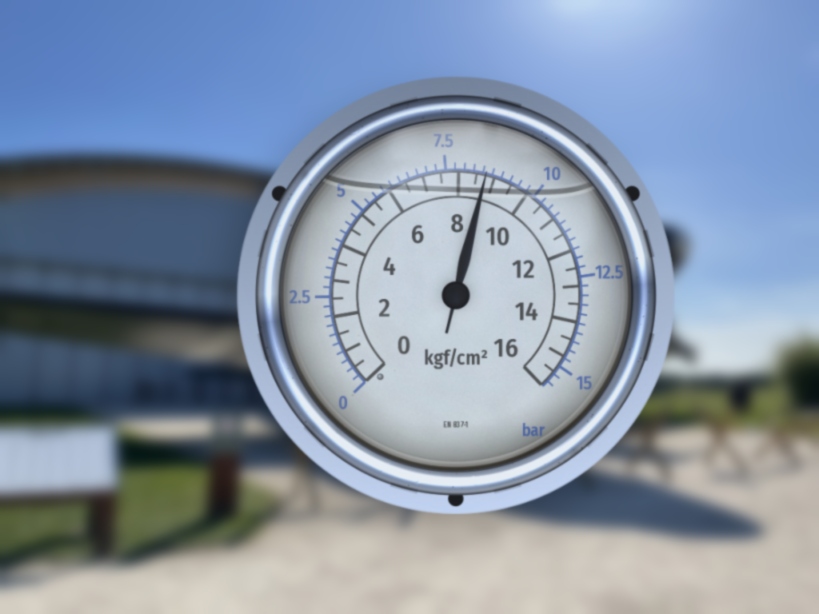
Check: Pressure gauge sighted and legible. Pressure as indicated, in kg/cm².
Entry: 8.75 kg/cm²
